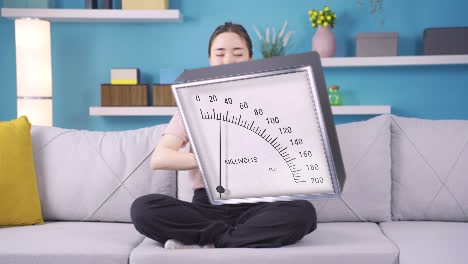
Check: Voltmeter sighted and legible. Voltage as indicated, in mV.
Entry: 30 mV
